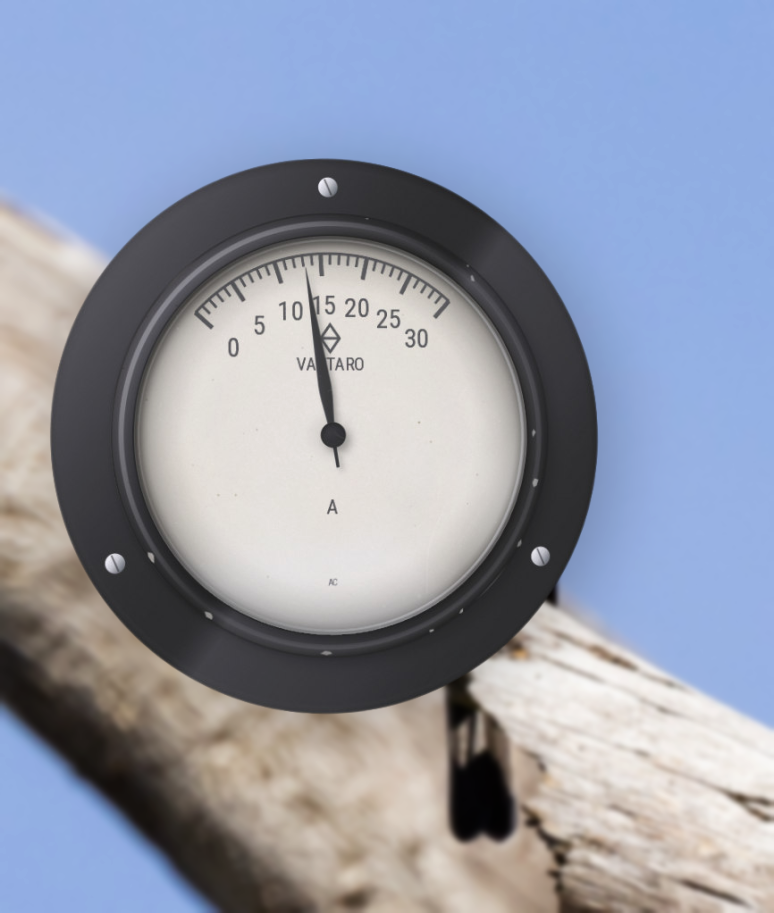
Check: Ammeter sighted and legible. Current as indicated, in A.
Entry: 13 A
